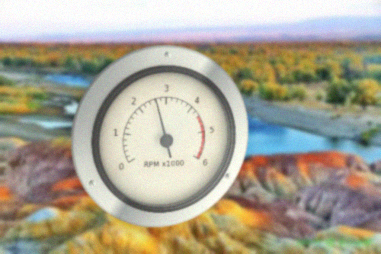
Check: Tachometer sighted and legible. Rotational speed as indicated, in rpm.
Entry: 2600 rpm
